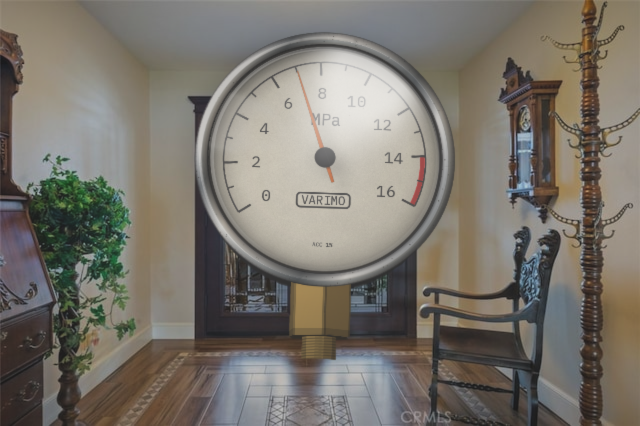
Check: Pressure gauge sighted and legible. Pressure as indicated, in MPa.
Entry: 7 MPa
